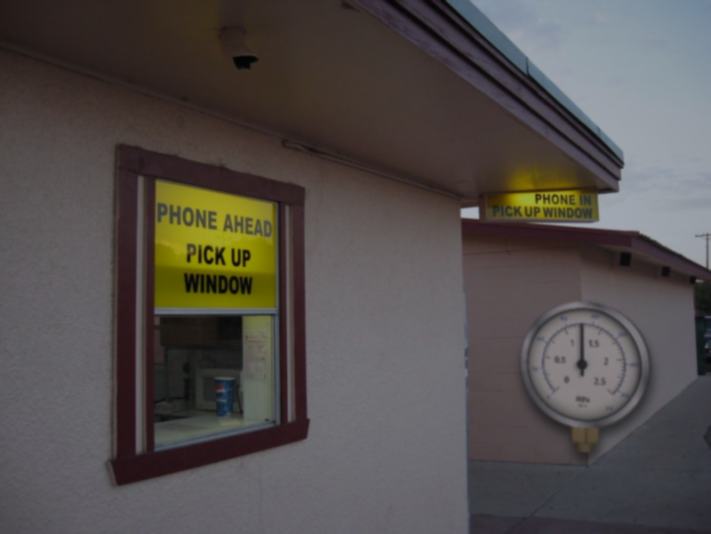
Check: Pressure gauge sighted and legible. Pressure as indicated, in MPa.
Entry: 1.25 MPa
